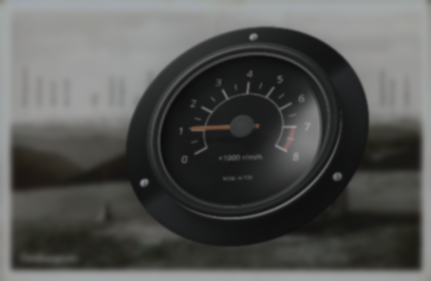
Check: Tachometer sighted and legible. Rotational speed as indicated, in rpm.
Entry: 1000 rpm
